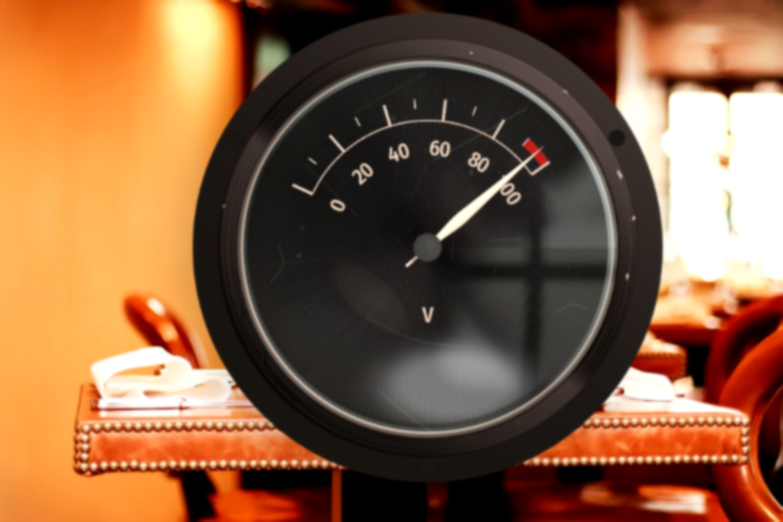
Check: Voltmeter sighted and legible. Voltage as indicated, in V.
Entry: 95 V
